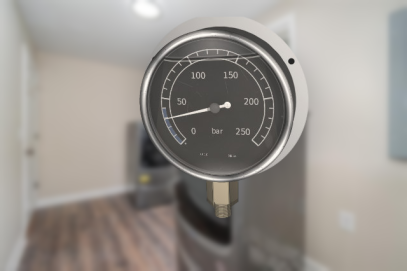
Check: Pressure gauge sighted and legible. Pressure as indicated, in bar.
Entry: 30 bar
